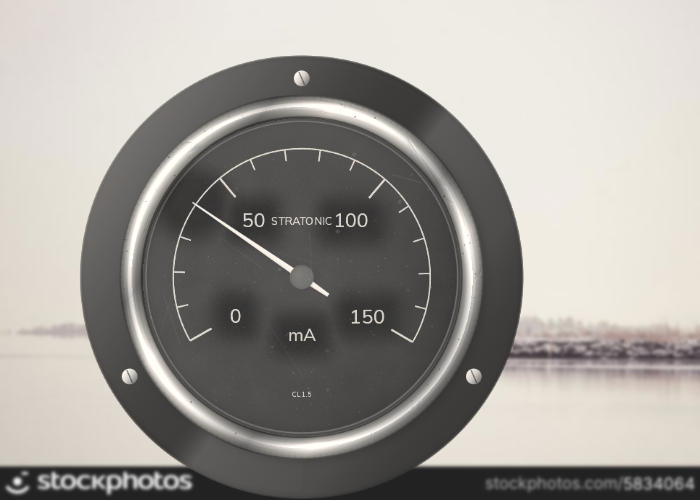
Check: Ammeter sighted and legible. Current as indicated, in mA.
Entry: 40 mA
